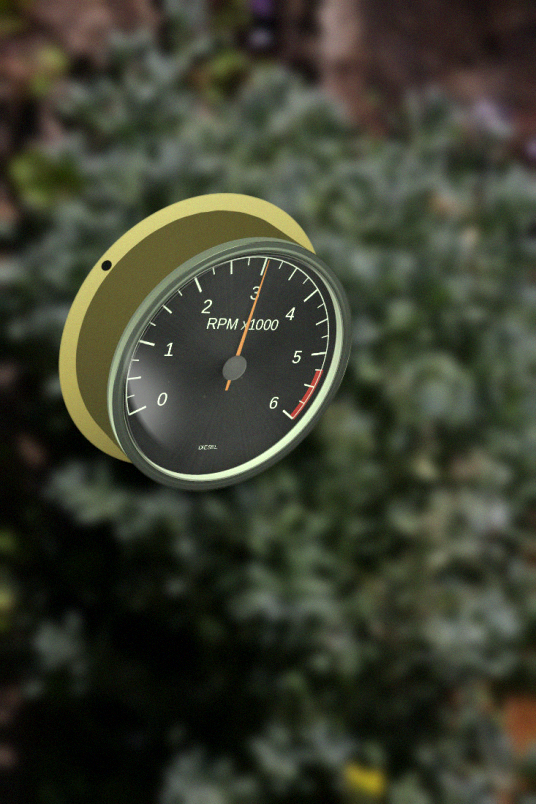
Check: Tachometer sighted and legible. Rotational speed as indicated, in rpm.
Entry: 3000 rpm
